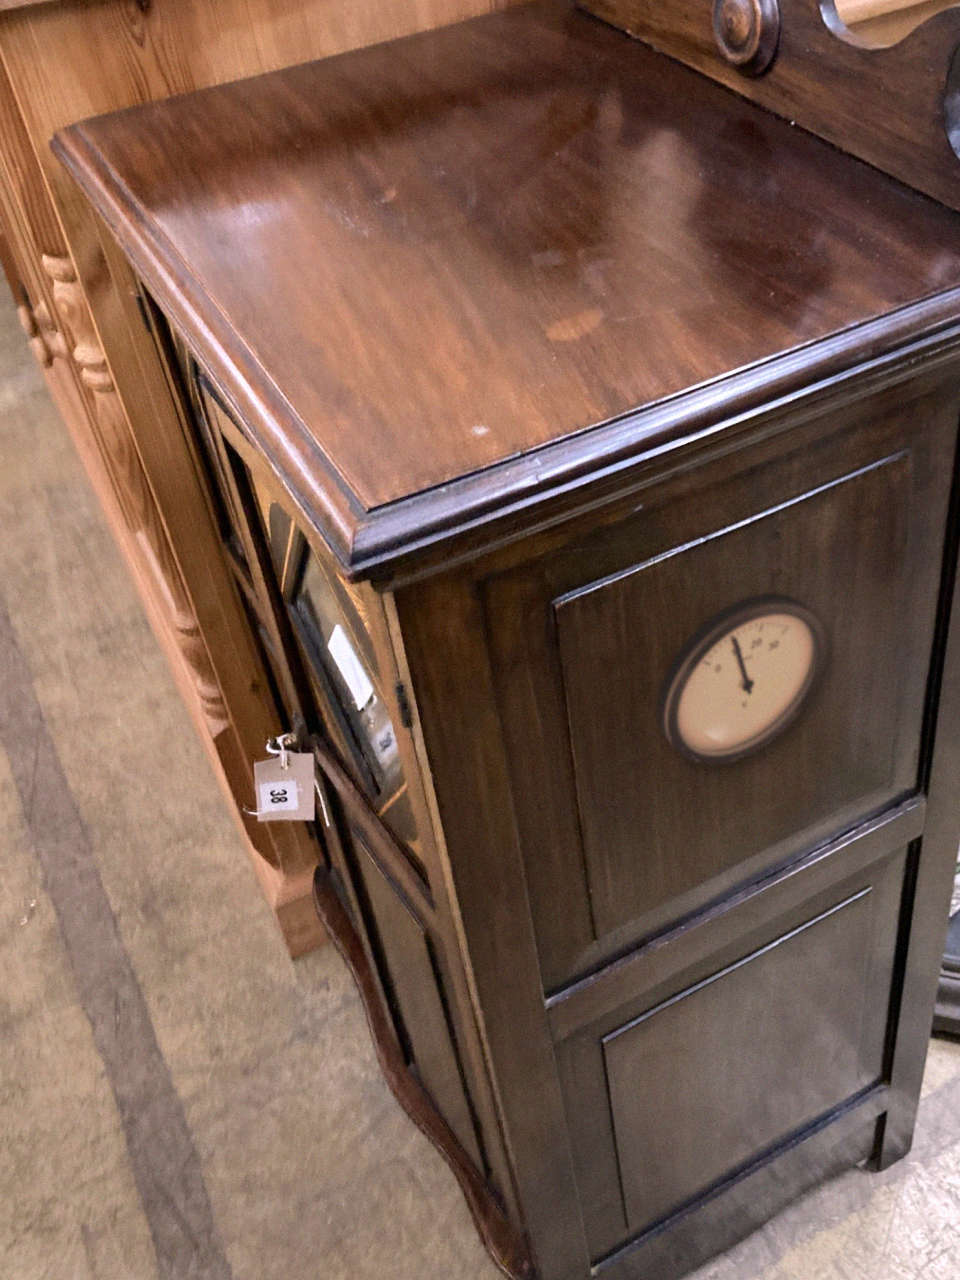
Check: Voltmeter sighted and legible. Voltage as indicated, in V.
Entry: 10 V
